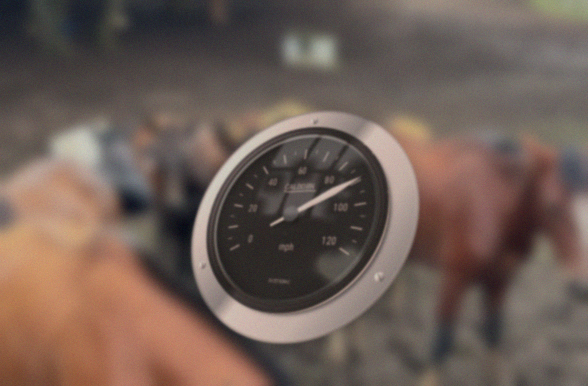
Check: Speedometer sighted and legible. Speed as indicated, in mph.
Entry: 90 mph
